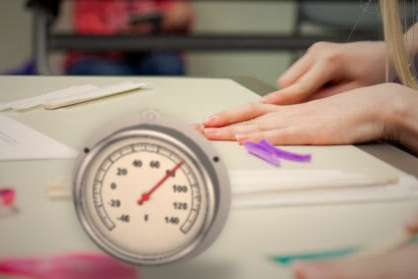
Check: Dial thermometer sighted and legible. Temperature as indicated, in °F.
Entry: 80 °F
